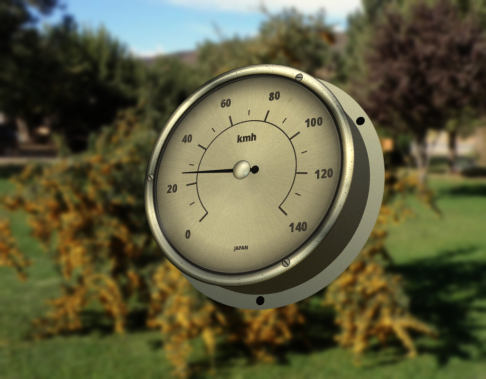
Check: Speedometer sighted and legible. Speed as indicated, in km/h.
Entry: 25 km/h
